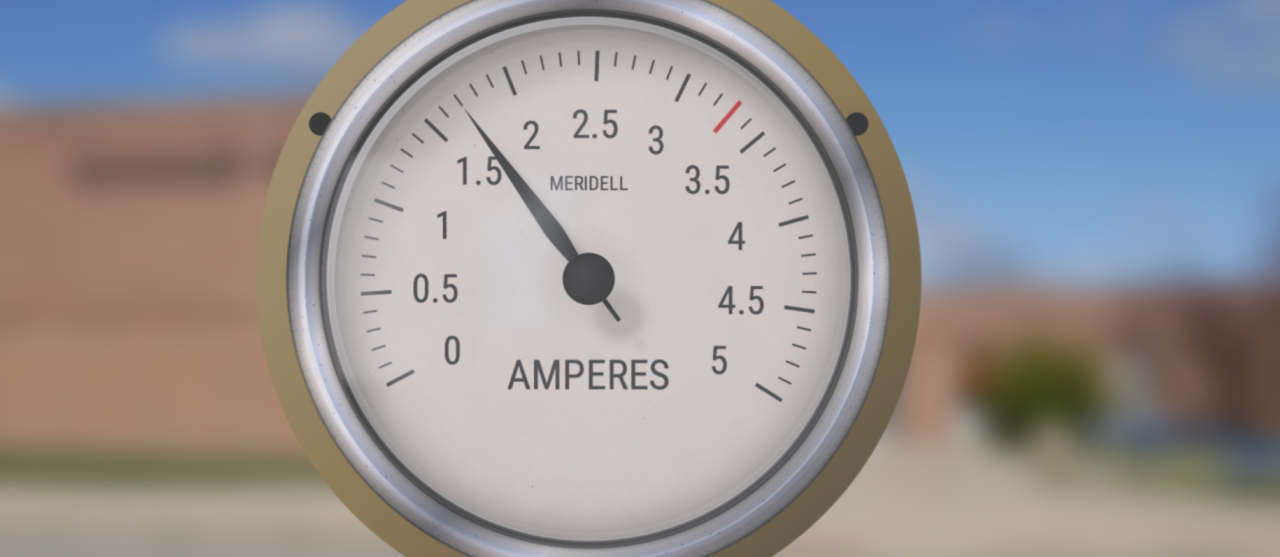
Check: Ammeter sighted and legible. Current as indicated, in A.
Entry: 1.7 A
